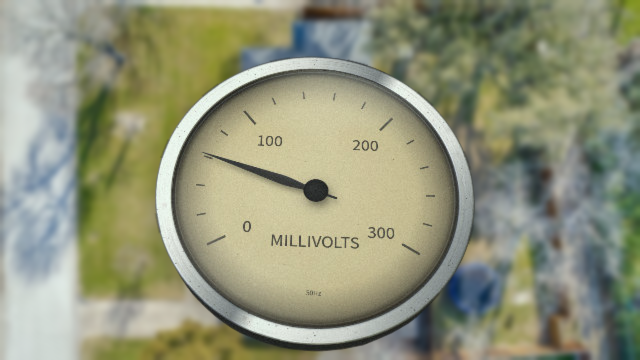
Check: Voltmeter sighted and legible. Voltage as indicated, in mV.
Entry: 60 mV
